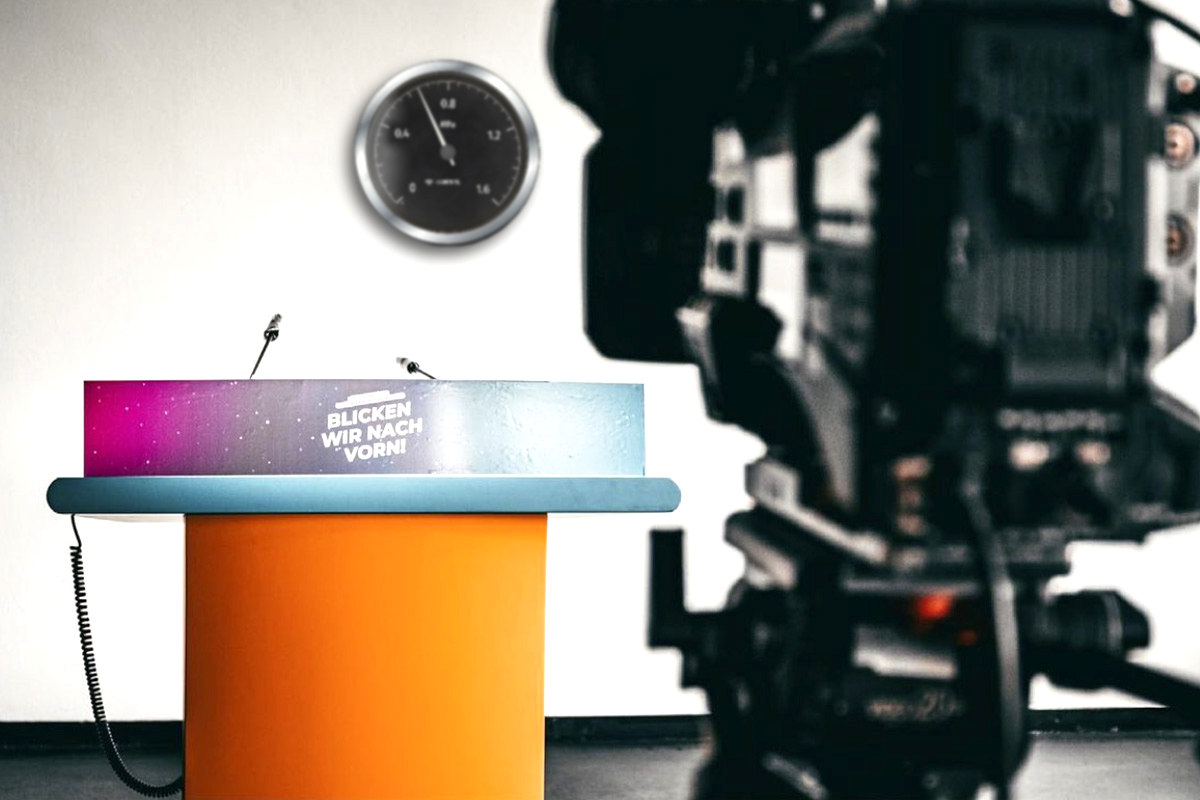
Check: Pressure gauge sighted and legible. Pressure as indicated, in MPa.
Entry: 0.65 MPa
